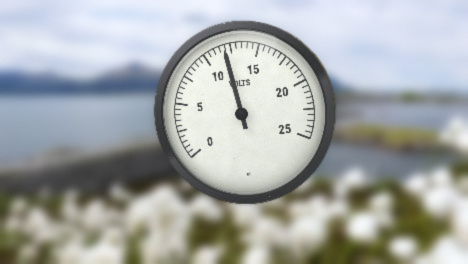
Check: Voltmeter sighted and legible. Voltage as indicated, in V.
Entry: 12 V
